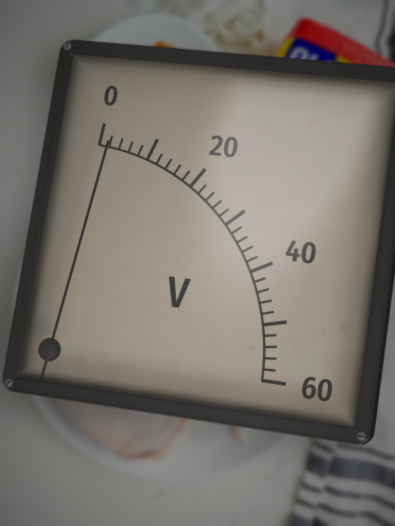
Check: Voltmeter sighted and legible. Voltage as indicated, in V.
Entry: 2 V
